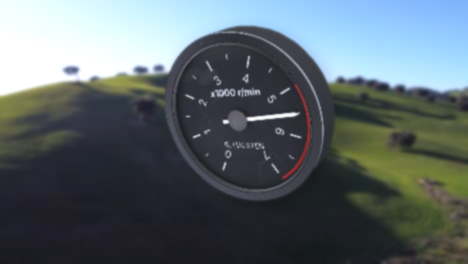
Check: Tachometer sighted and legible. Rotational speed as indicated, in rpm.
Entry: 5500 rpm
